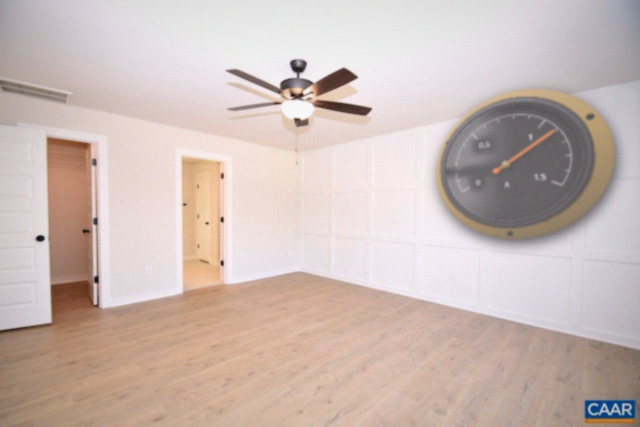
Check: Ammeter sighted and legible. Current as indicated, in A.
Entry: 1.1 A
